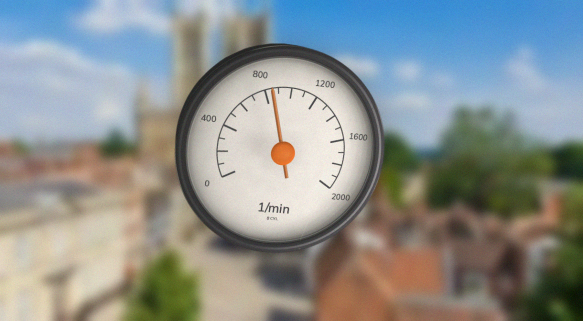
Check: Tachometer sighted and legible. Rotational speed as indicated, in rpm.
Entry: 850 rpm
